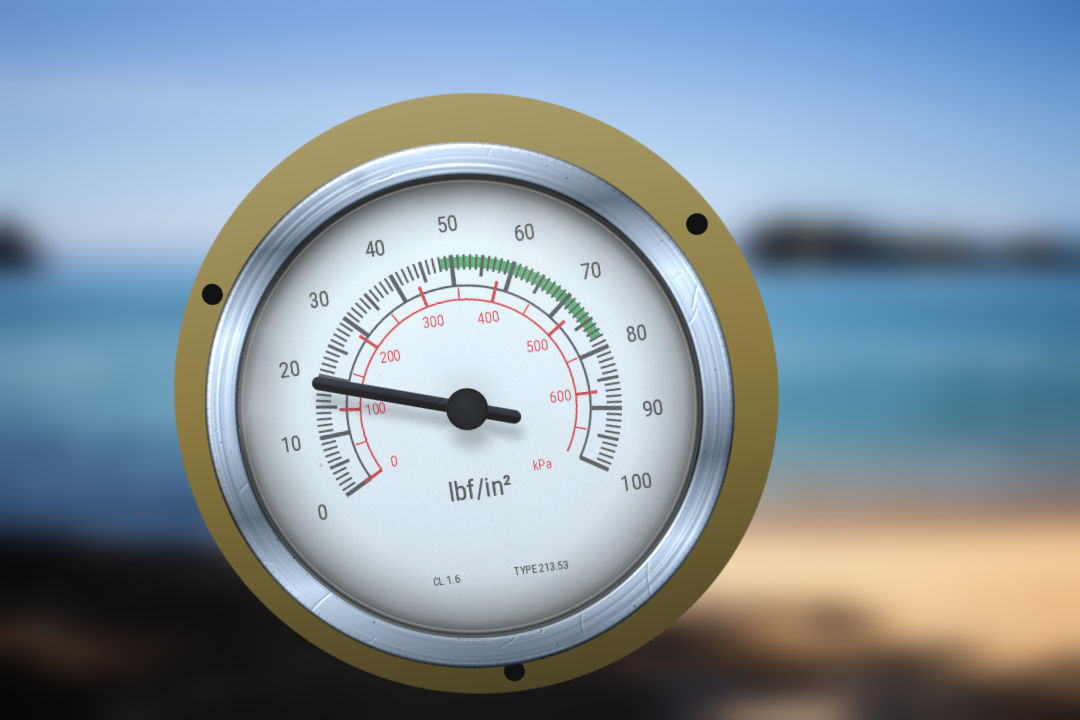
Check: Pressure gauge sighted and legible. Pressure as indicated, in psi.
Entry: 19 psi
